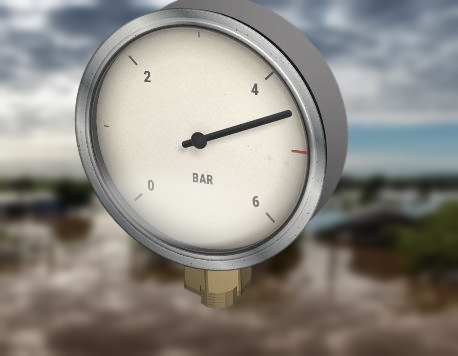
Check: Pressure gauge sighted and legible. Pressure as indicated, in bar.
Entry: 4.5 bar
